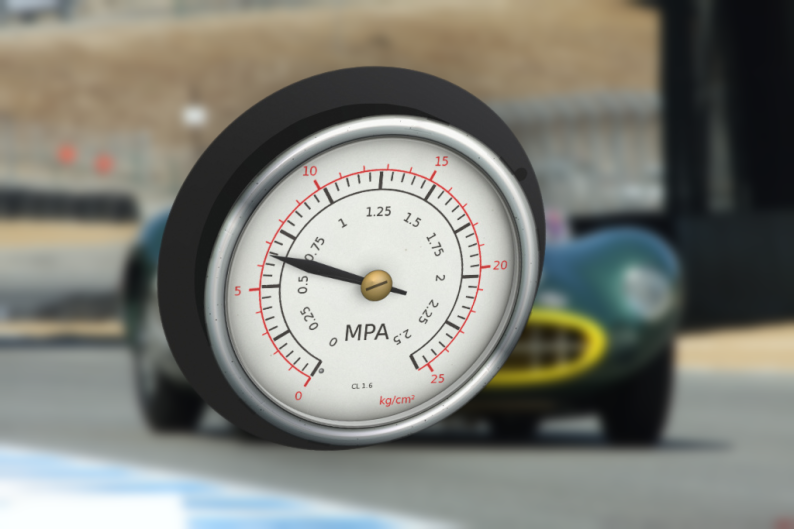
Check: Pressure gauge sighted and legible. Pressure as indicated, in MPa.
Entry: 0.65 MPa
